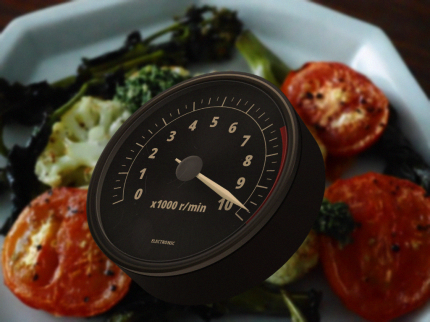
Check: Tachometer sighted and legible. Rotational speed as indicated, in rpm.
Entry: 9750 rpm
